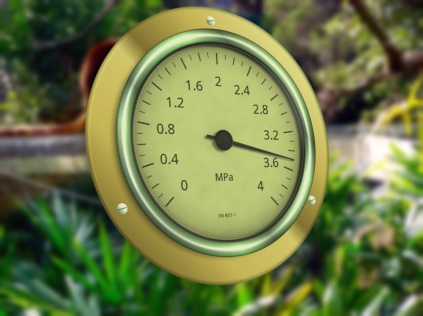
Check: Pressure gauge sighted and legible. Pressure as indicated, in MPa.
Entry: 3.5 MPa
